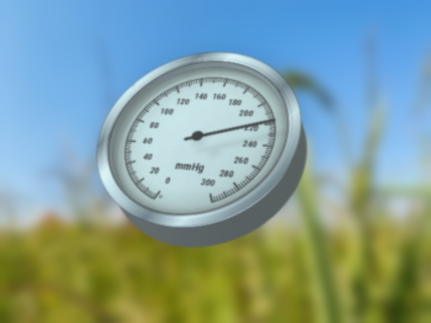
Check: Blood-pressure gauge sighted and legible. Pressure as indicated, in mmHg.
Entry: 220 mmHg
